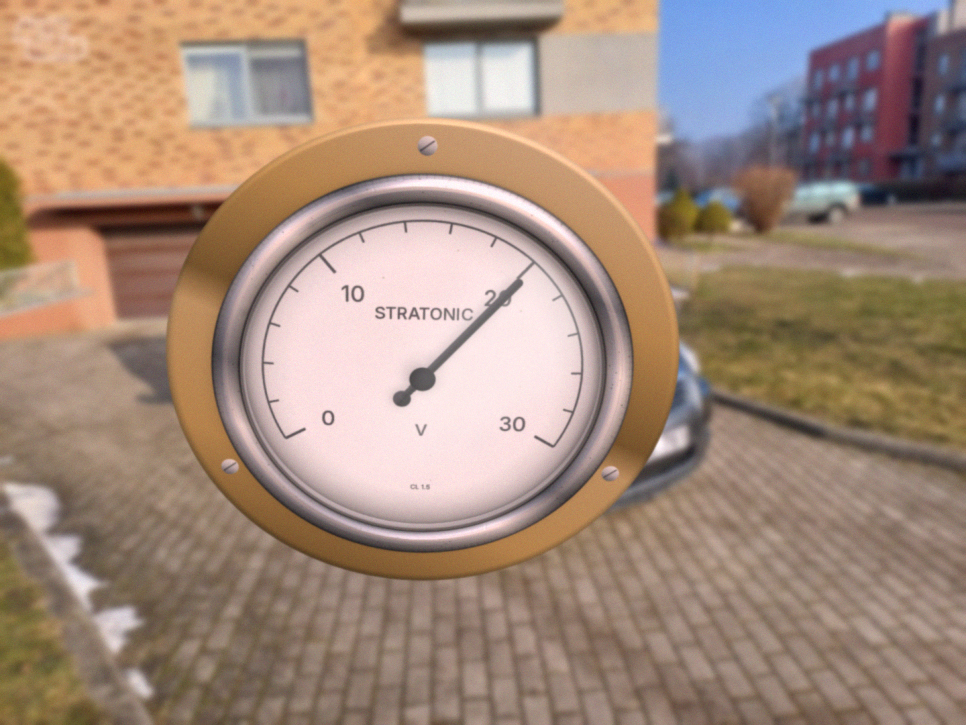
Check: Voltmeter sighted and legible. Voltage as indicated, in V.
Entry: 20 V
